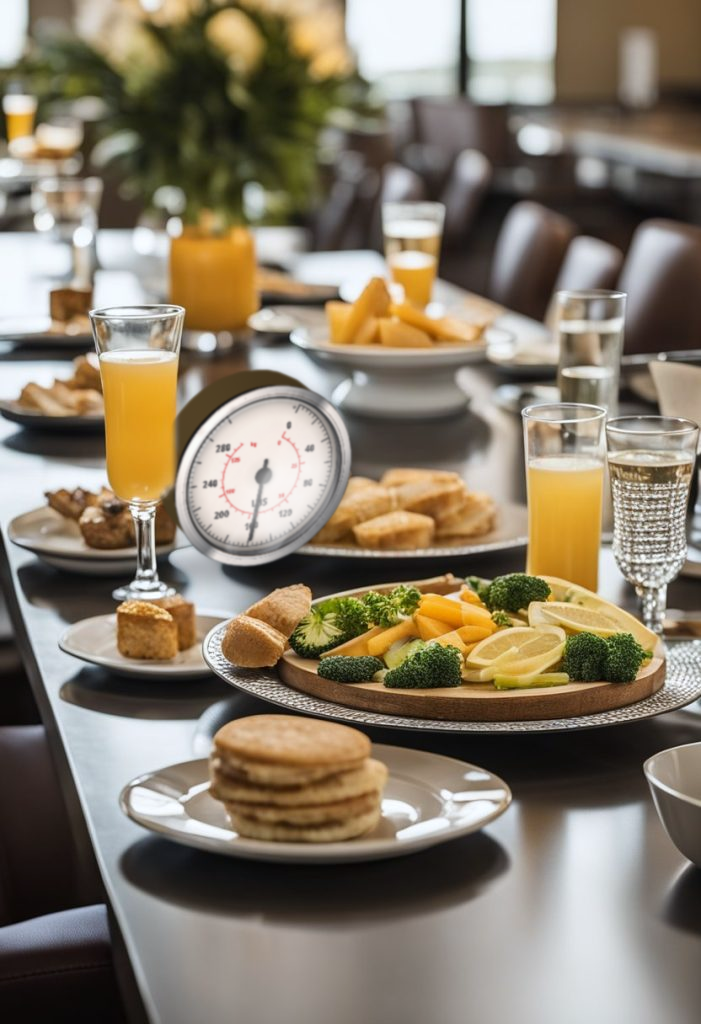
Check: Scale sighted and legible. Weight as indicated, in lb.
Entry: 160 lb
